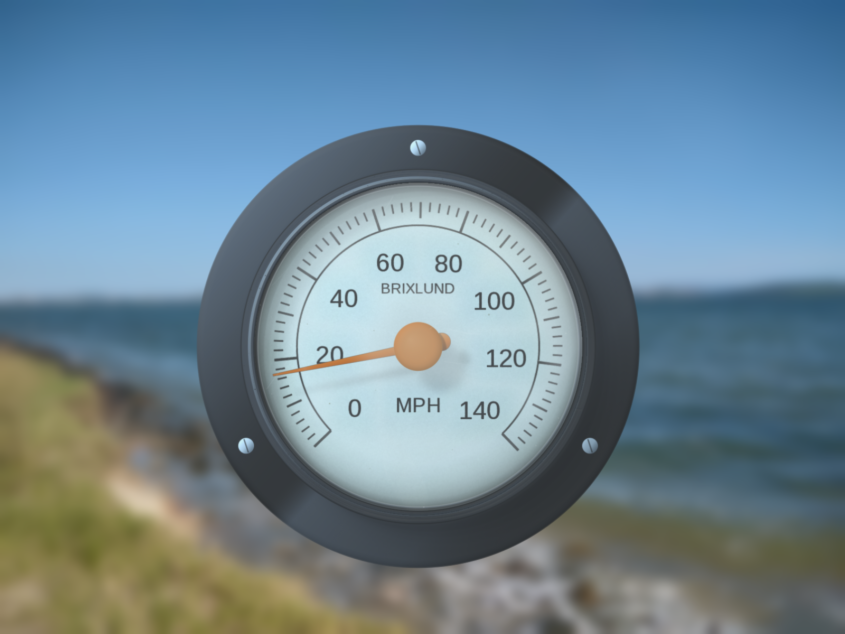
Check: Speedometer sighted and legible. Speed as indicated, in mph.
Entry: 17 mph
